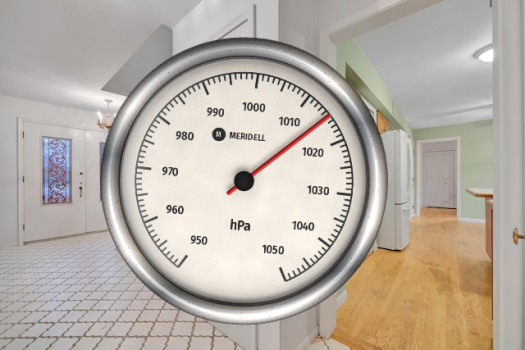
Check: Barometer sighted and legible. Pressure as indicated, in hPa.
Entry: 1015 hPa
